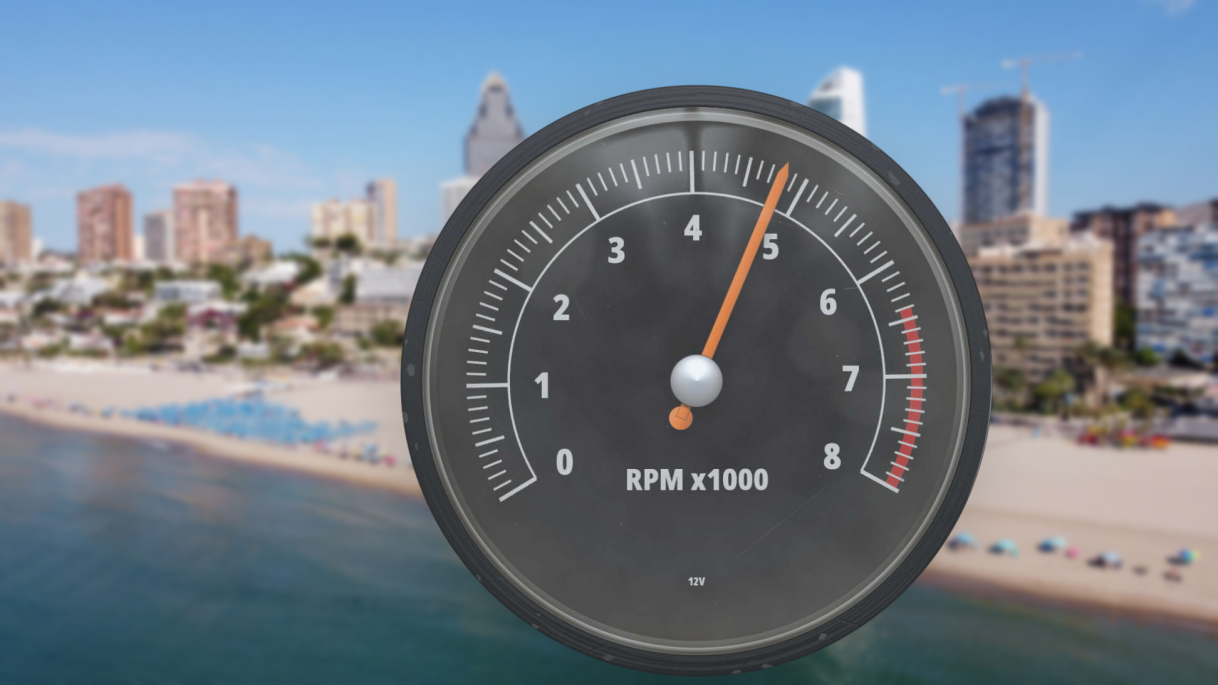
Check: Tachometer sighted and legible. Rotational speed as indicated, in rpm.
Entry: 4800 rpm
